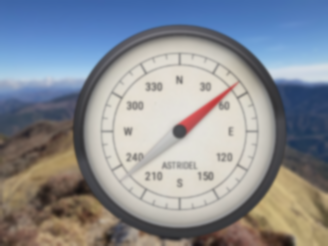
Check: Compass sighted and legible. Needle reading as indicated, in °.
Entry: 50 °
